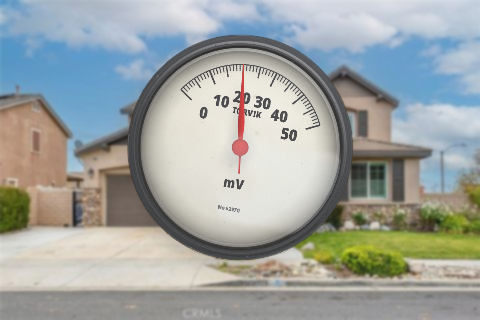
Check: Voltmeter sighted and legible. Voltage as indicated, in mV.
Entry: 20 mV
